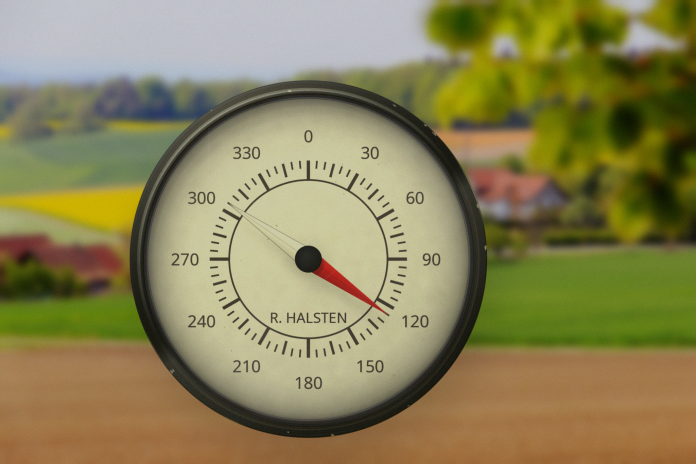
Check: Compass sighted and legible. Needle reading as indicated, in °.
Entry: 125 °
